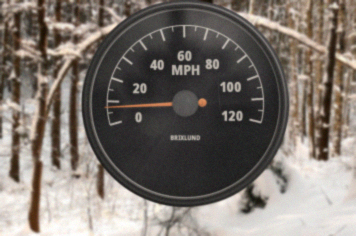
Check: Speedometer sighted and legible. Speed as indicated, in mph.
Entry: 7.5 mph
